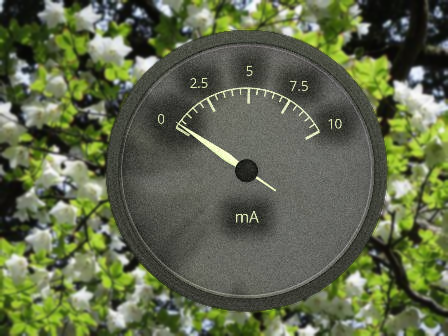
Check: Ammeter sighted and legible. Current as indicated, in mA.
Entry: 0.25 mA
